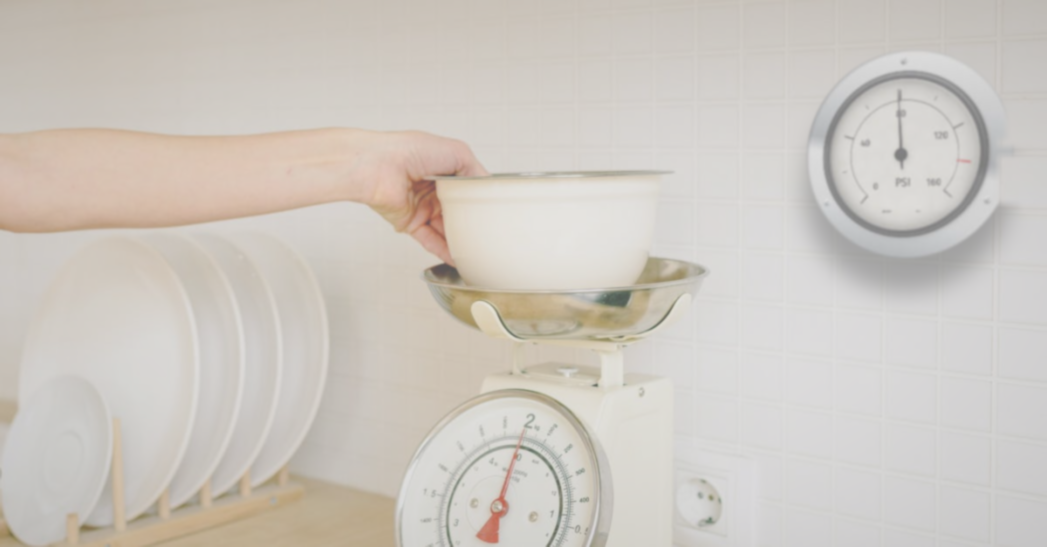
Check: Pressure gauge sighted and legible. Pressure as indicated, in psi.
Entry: 80 psi
